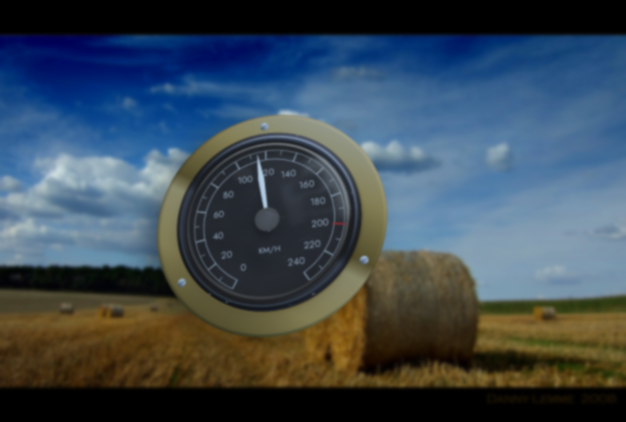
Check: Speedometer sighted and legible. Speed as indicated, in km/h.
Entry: 115 km/h
